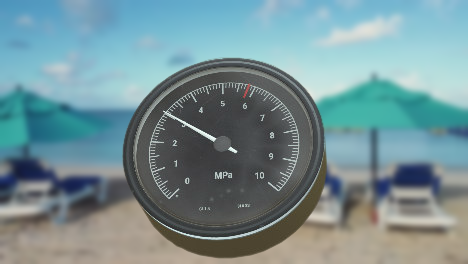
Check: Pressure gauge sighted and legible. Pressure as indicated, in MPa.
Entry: 3 MPa
